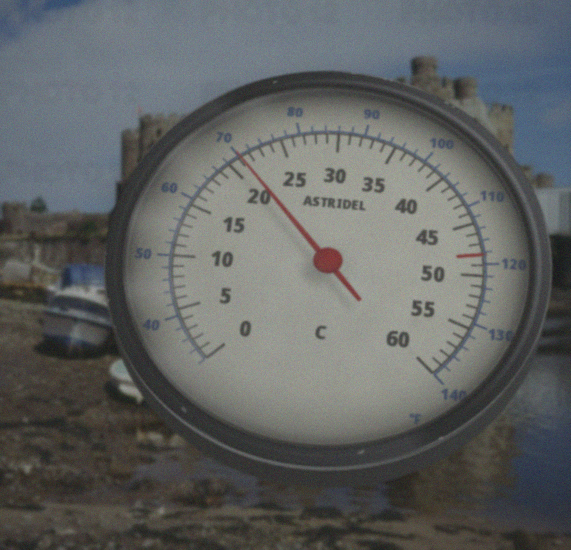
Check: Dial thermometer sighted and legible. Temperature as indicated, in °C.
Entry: 21 °C
